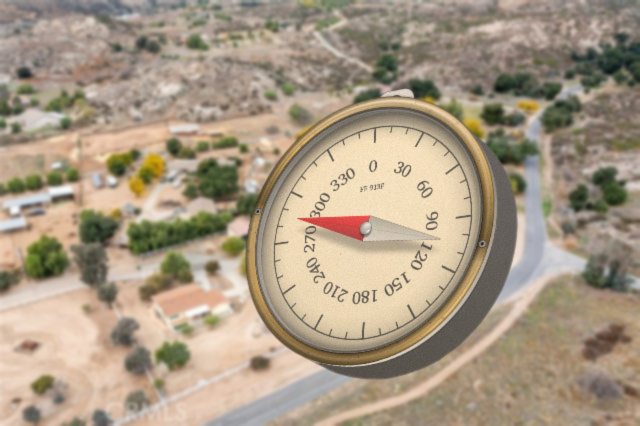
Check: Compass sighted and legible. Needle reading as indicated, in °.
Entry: 285 °
